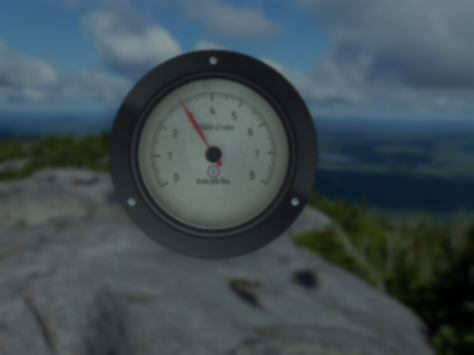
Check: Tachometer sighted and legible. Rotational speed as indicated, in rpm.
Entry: 3000 rpm
